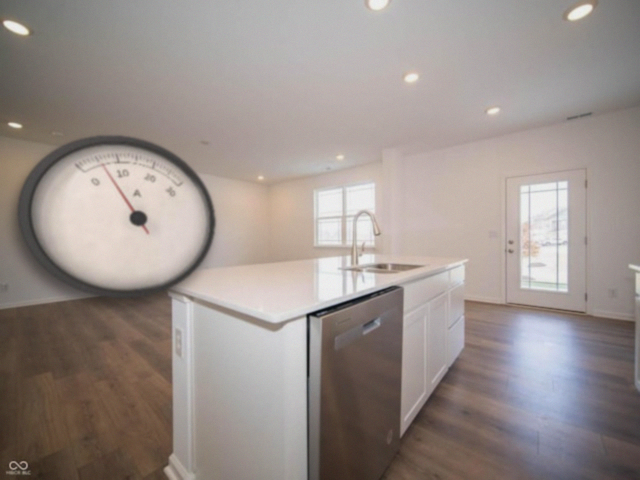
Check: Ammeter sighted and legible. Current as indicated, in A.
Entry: 5 A
